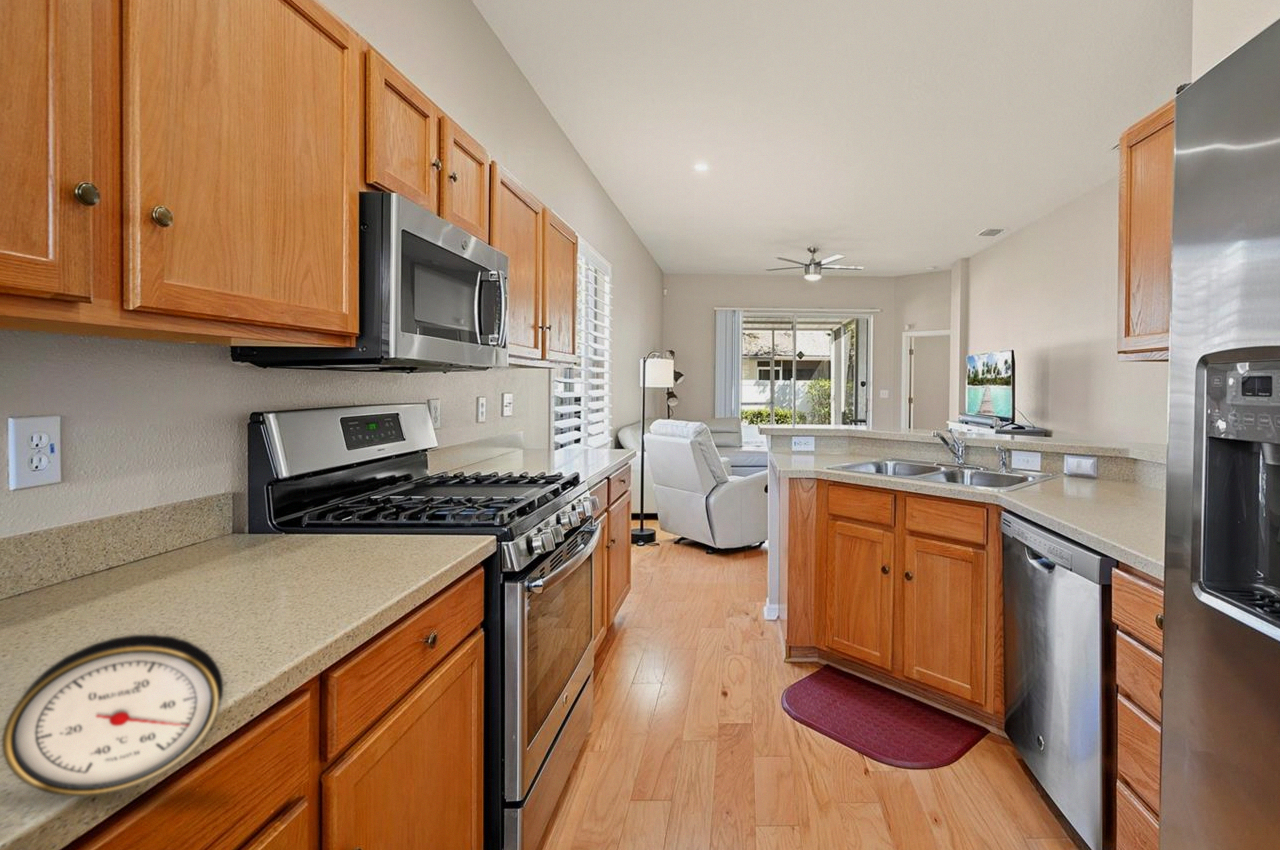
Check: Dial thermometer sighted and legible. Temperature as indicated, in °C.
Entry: 50 °C
